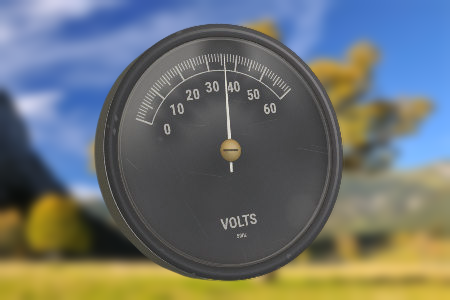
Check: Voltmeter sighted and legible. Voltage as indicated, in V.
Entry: 35 V
